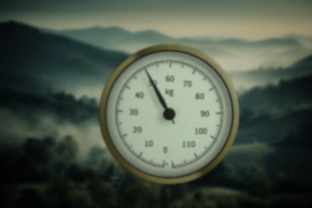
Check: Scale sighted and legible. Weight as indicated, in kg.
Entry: 50 kg
